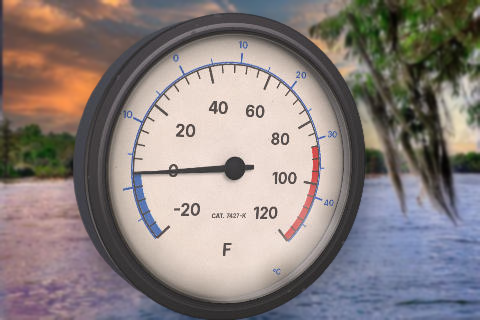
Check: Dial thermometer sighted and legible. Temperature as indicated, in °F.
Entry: 0 °F
